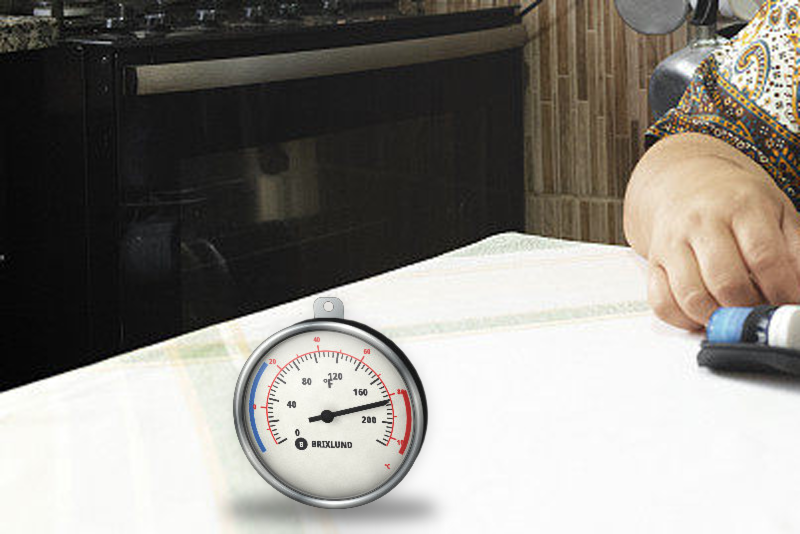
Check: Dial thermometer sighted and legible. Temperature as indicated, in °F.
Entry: 180 °F
